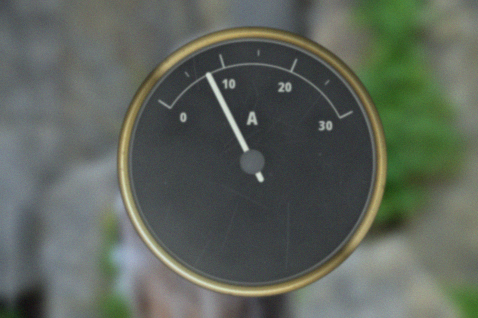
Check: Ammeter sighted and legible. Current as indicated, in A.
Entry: 7.5 A
